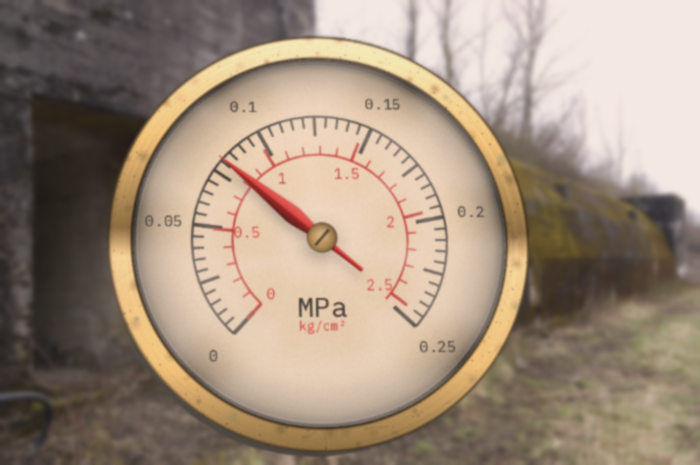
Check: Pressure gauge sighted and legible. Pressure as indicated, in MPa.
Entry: 0.08 MPa
